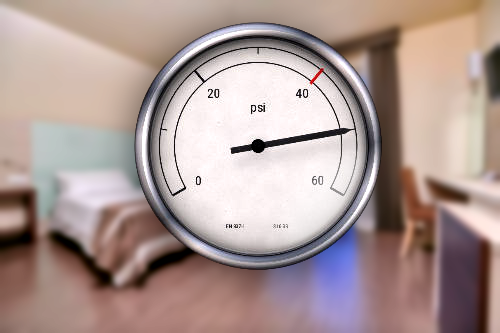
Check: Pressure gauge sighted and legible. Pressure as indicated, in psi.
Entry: 50 psi
